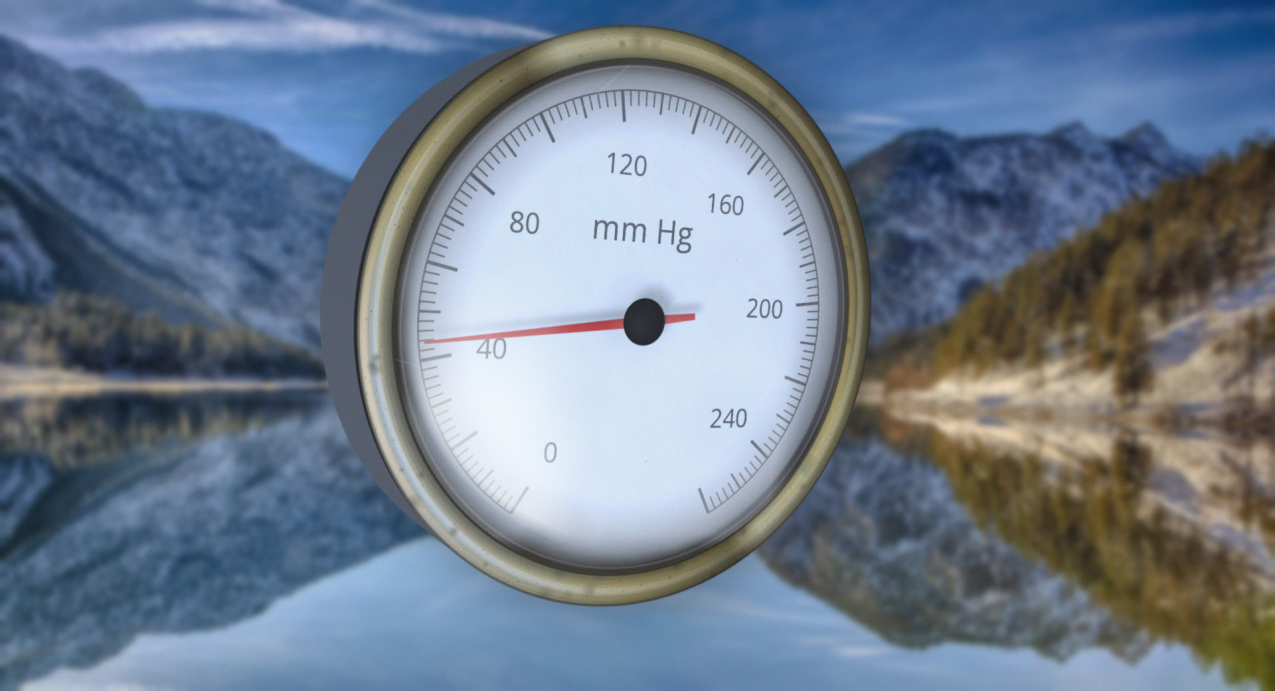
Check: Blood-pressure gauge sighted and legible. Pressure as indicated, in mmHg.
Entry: 44 mmHg
